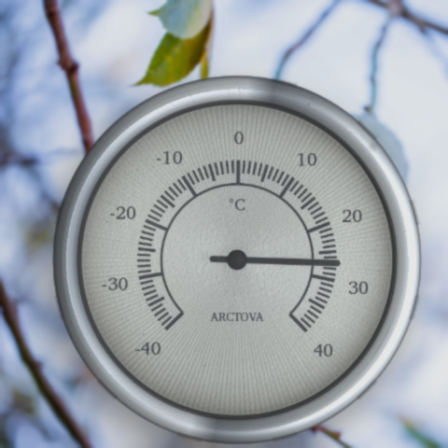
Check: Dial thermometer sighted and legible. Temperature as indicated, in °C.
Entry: 27 °C
